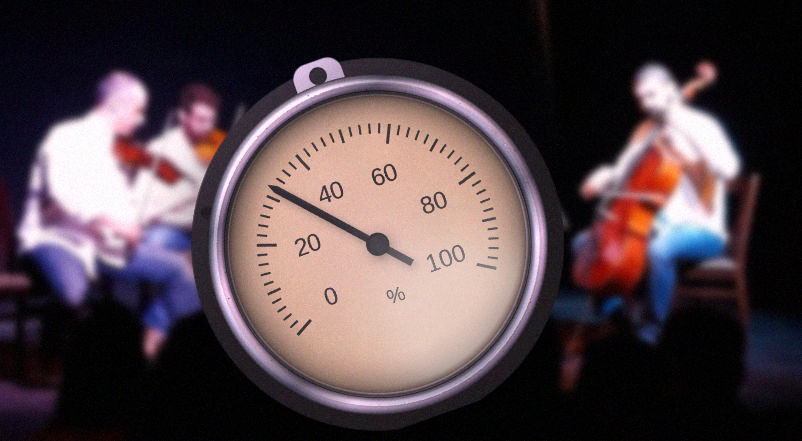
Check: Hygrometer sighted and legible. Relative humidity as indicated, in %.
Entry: 32 %
